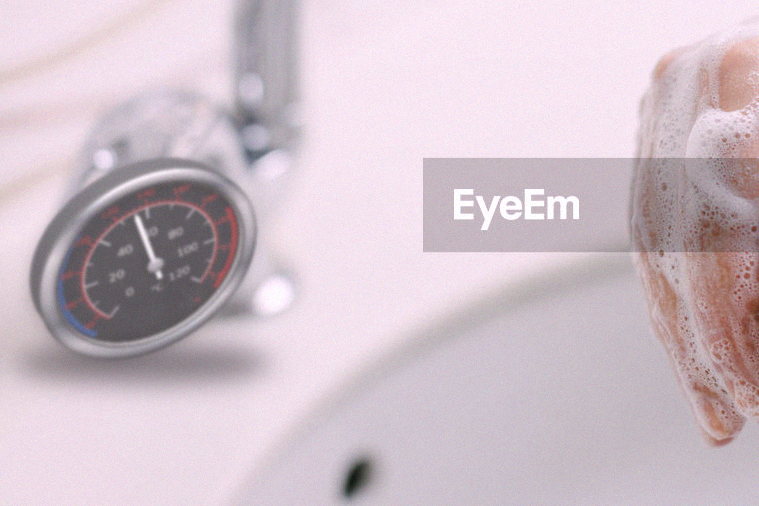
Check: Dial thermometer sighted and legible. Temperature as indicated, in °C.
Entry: 55 °C
